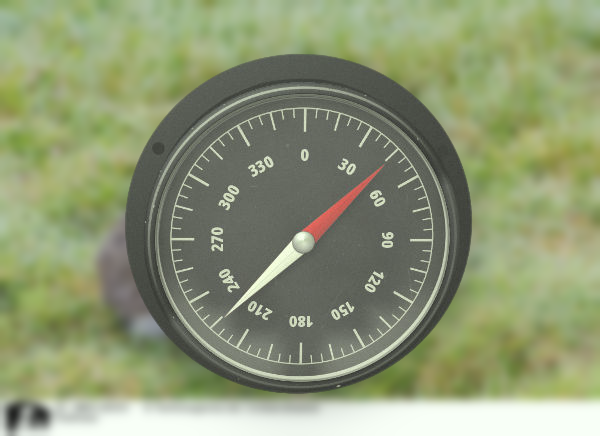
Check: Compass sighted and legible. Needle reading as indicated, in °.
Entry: 45 °
